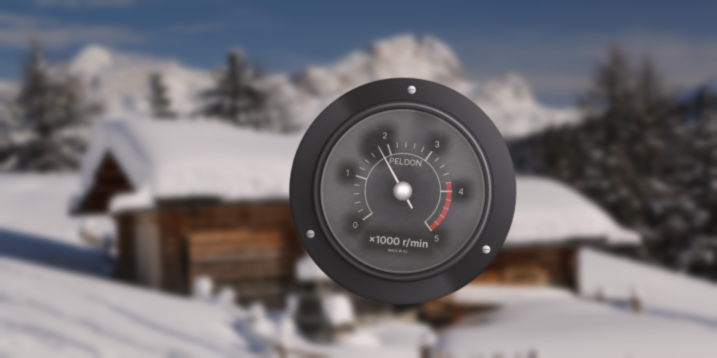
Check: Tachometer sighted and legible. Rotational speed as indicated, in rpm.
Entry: 1800 rpm
